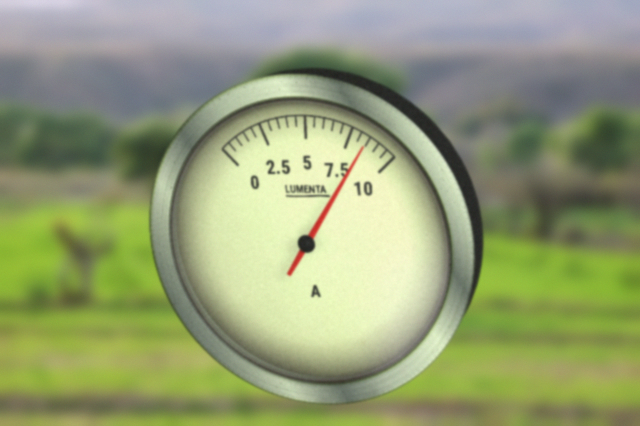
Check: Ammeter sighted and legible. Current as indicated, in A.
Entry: 8.5 A
